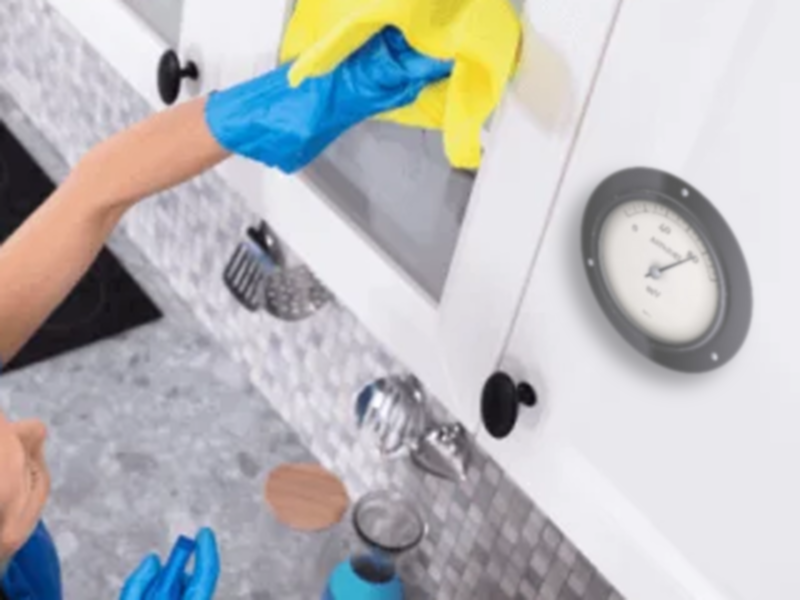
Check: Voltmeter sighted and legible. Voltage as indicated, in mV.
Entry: 80 mV
